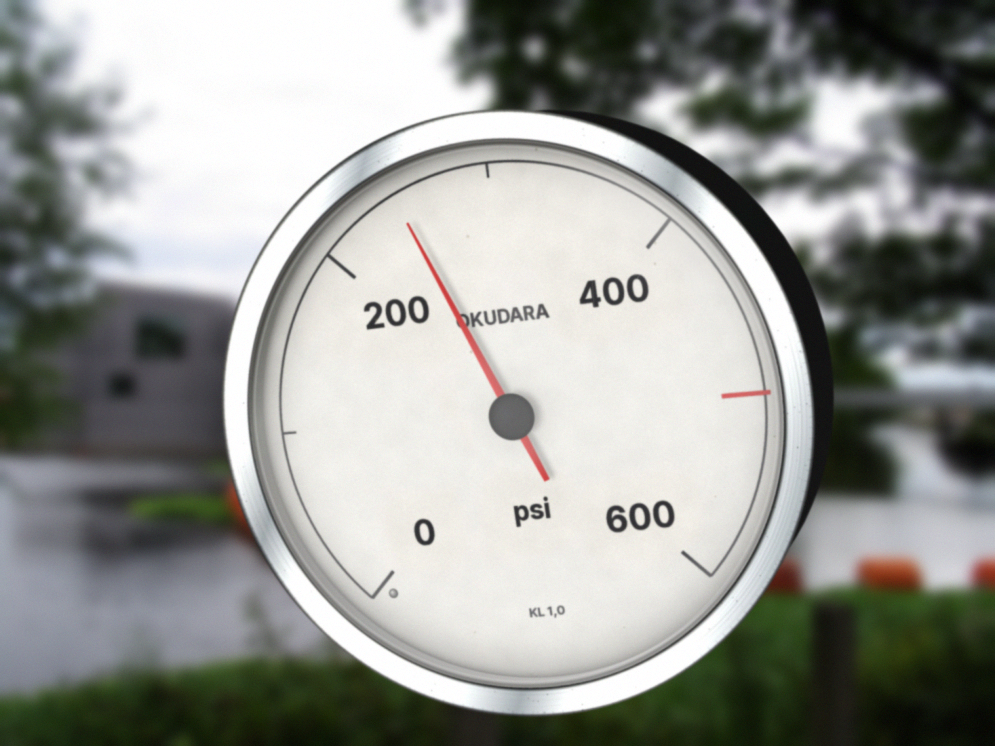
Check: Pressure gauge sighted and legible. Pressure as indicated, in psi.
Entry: 250 psi
